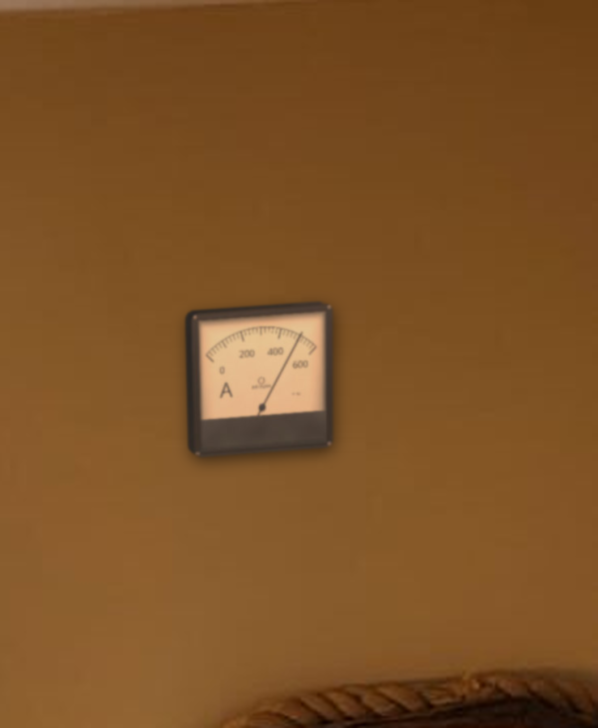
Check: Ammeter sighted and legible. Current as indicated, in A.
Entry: 500 A
